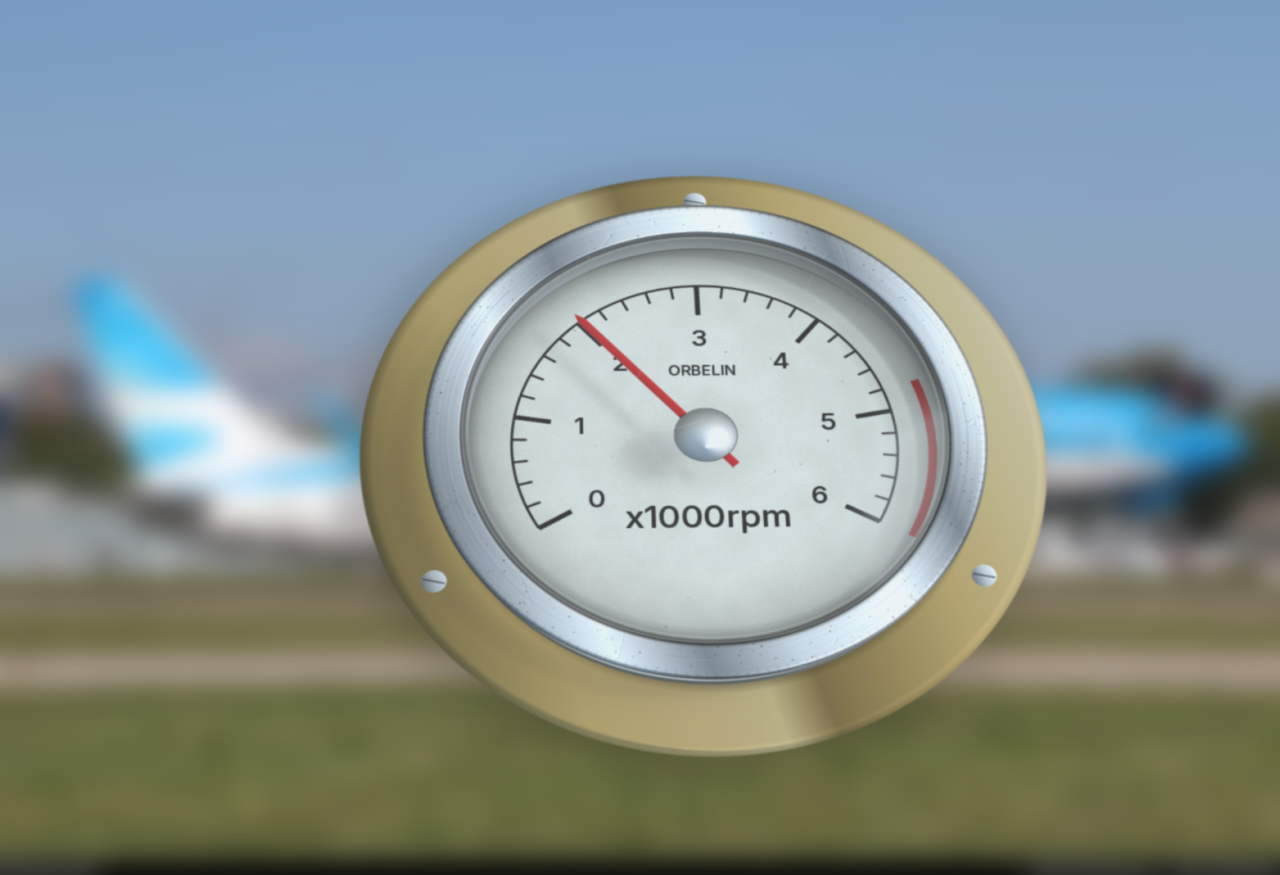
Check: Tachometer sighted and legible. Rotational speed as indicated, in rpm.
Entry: 2000 rpm
